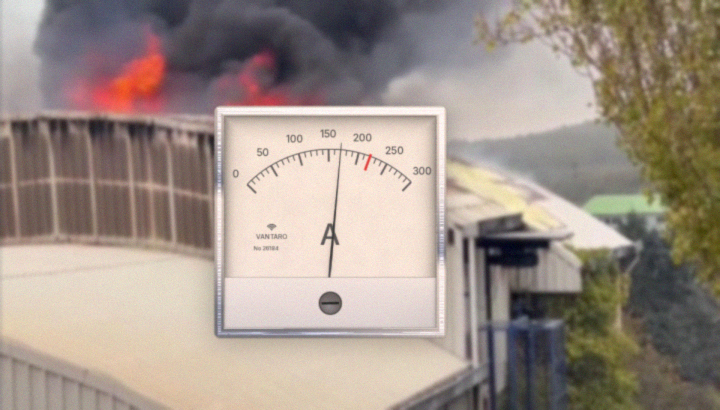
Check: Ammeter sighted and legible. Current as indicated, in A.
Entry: 170 A
